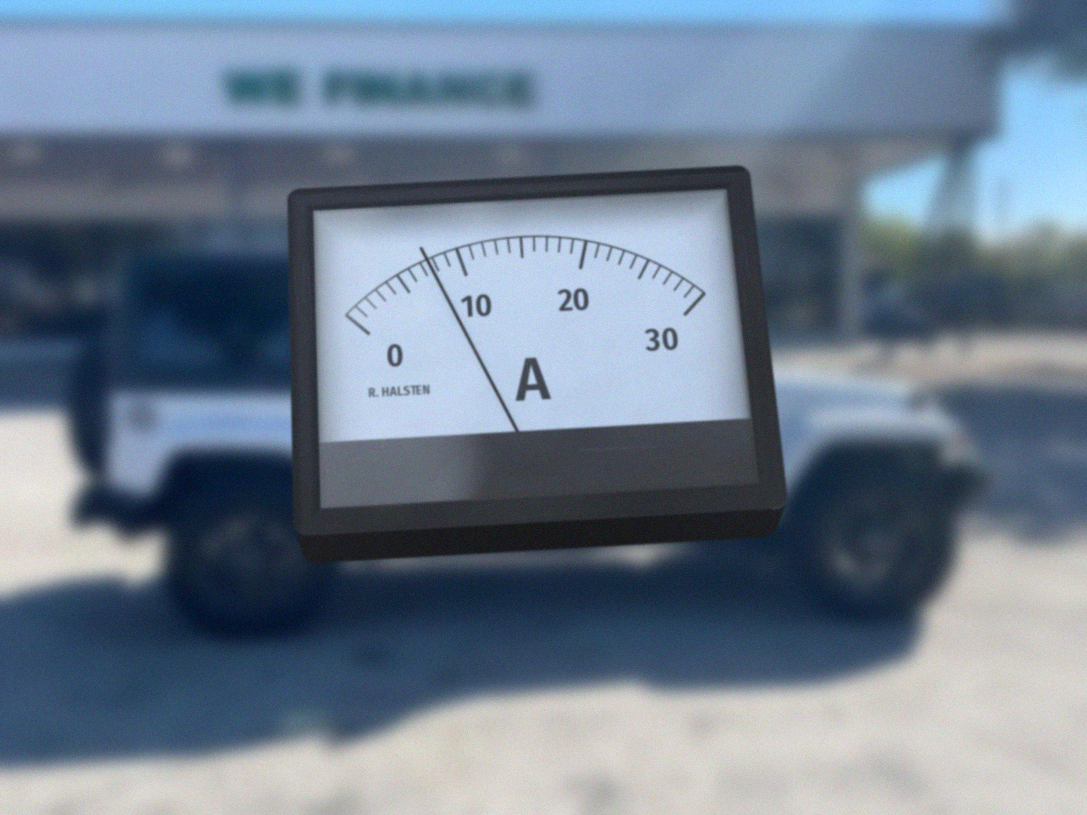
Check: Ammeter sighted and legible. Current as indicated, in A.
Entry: 7.5 A
